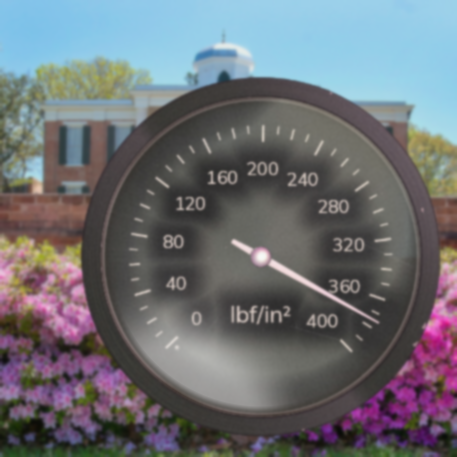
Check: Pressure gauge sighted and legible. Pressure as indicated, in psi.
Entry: 375 psi
